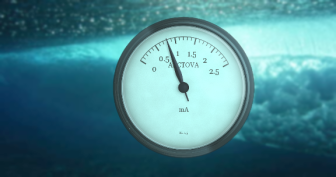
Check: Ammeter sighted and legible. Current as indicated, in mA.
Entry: 0.8 mA
